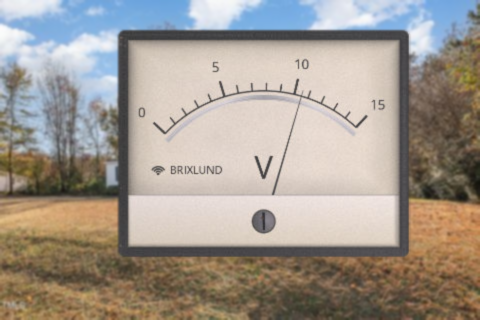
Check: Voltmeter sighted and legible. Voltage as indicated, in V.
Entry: 10.5 V
